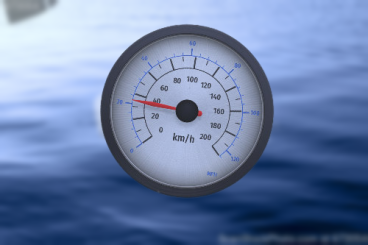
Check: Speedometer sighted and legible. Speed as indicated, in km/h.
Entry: 35 km/h
